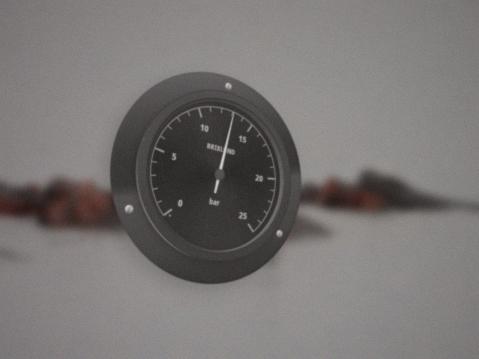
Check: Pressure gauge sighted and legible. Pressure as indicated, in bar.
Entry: 13 bar
